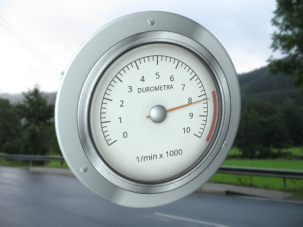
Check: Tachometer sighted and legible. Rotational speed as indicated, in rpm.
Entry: 8200 rpm
